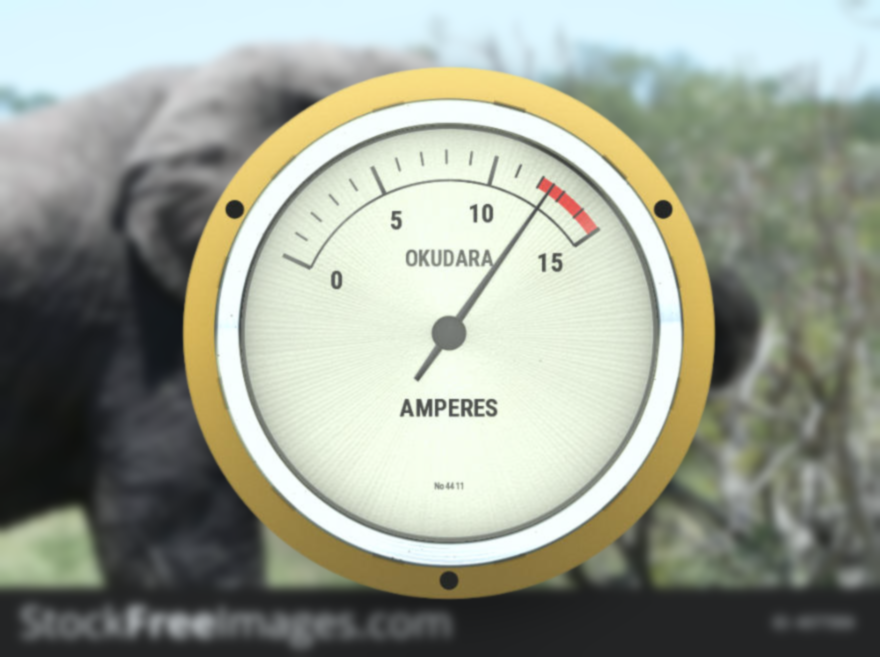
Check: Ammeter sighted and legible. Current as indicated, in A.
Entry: 12.5 A
